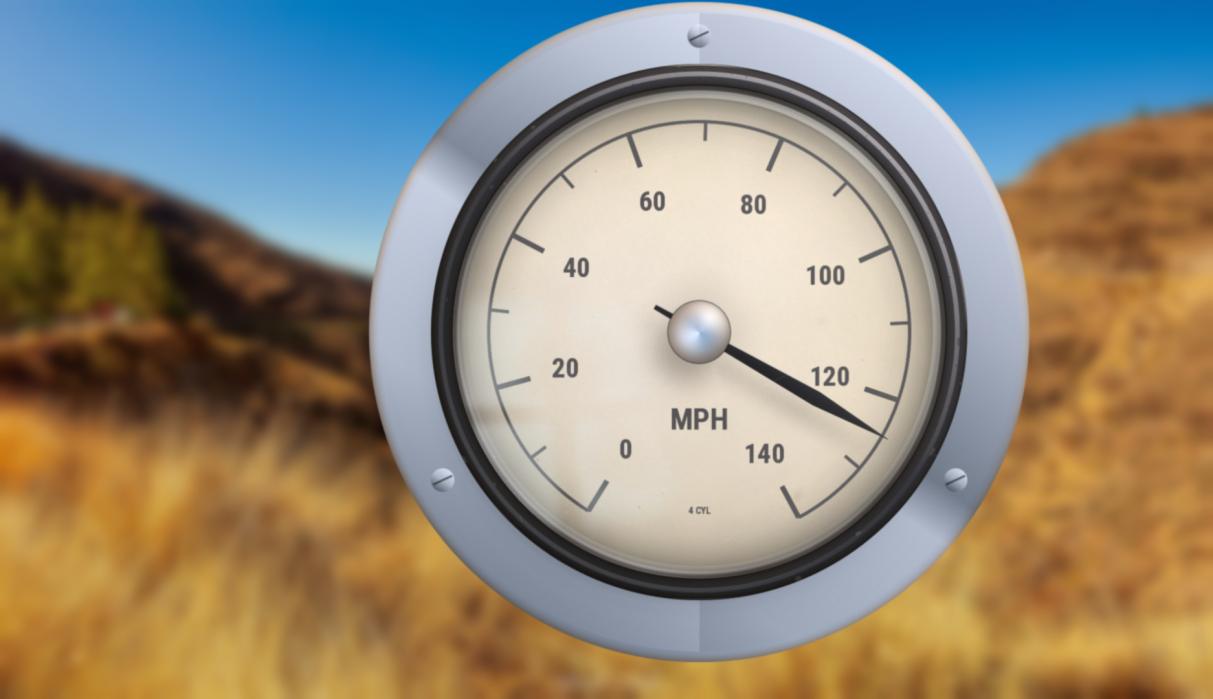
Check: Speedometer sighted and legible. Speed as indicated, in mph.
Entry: 125 mph
